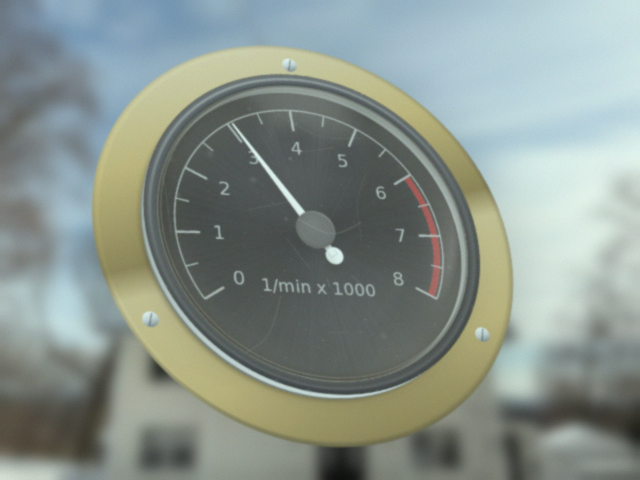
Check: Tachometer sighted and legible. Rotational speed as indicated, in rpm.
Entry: 3000 rpm
